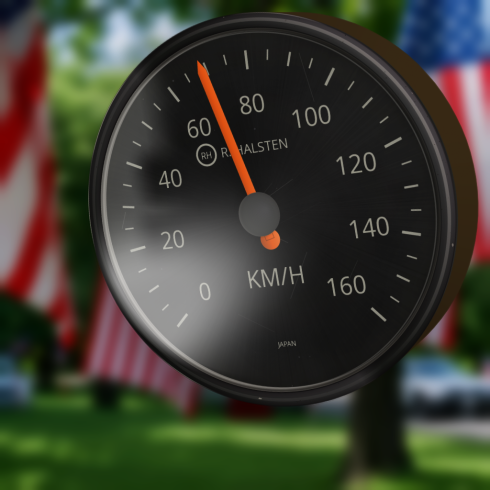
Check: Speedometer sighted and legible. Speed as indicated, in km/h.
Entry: 70 km/h
